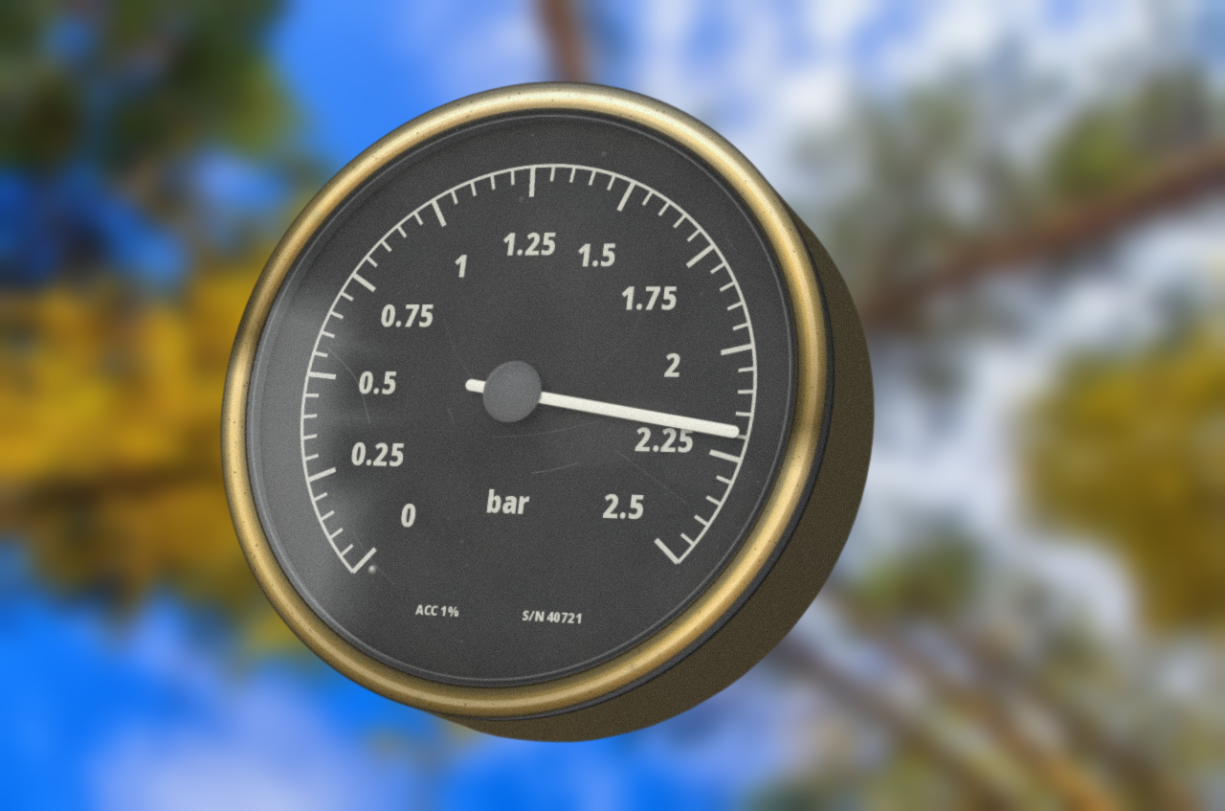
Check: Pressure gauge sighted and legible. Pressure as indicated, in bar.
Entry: 2.2 bar
